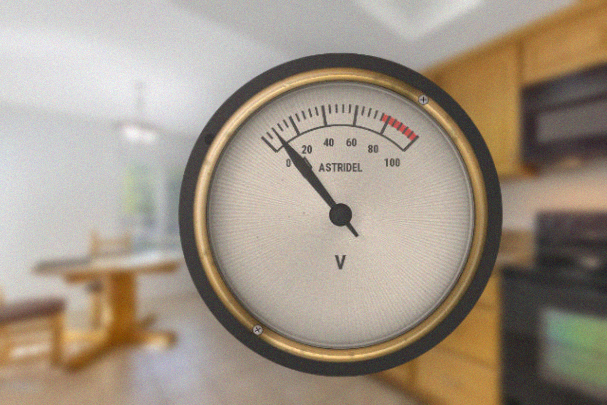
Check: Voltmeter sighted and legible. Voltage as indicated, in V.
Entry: 8 V
